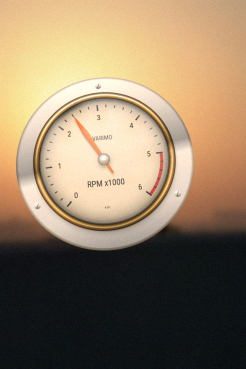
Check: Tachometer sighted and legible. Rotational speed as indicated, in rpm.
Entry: 2400 rpm
